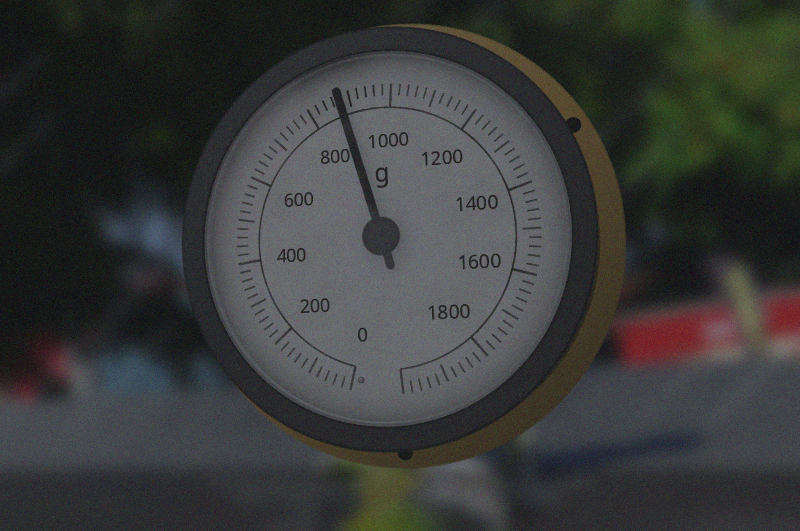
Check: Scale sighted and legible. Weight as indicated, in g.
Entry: 880 g
